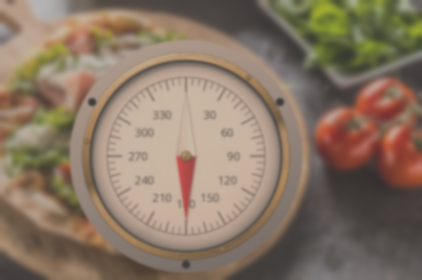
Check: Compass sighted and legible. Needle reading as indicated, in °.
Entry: 180 °
